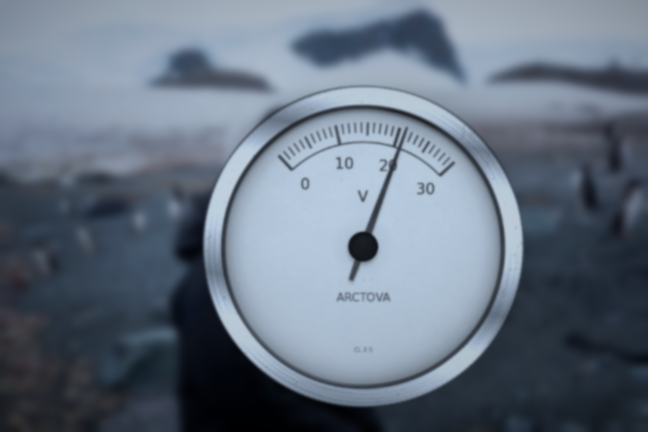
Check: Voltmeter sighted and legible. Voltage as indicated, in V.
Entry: 21 V
